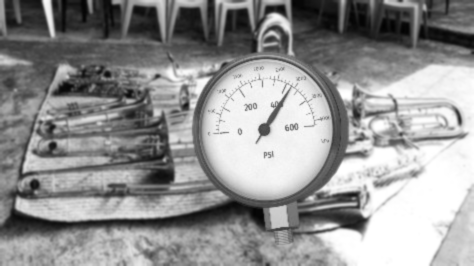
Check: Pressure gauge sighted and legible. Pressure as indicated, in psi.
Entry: 425 psi
